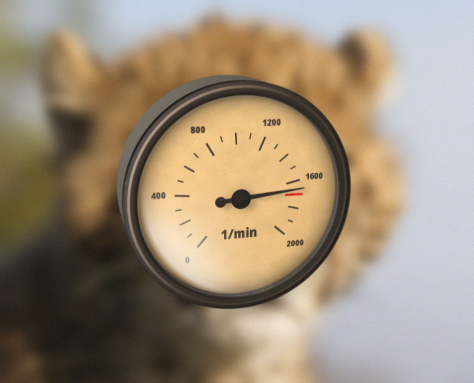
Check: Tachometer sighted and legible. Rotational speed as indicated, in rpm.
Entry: 1650 rpm
